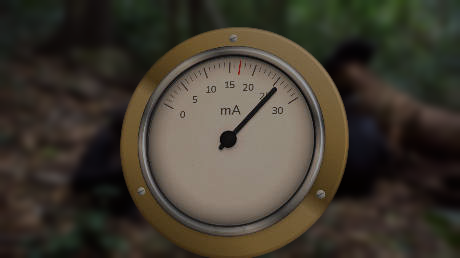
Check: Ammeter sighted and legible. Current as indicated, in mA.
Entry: 26 mA
